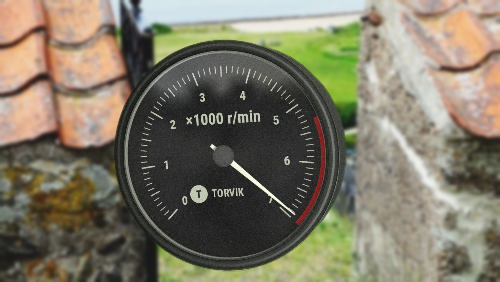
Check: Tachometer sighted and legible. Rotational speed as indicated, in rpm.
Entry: 6900 rpm
